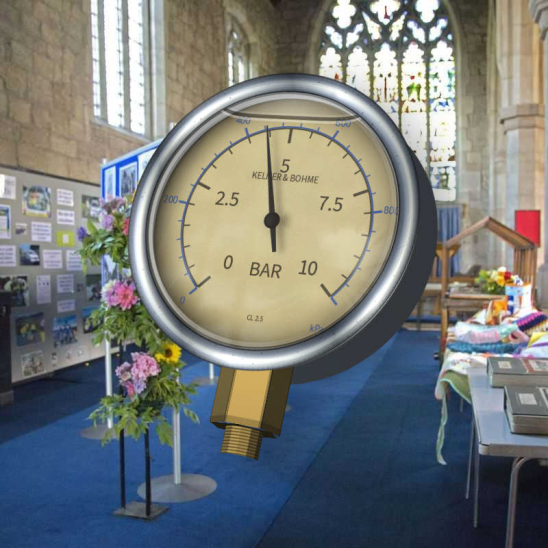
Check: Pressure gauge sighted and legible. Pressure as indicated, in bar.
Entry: 4.5 bar
